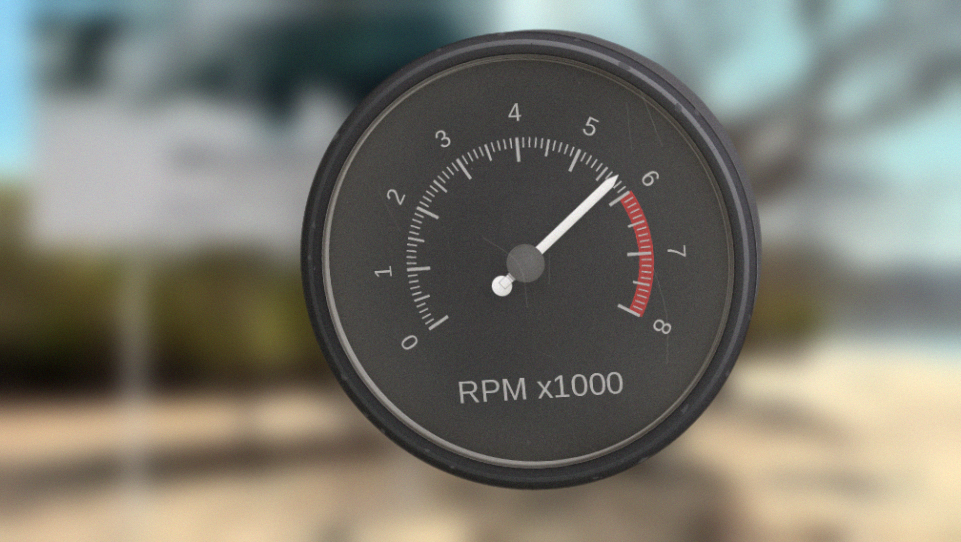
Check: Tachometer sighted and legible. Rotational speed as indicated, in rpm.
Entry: 5700 rpm
